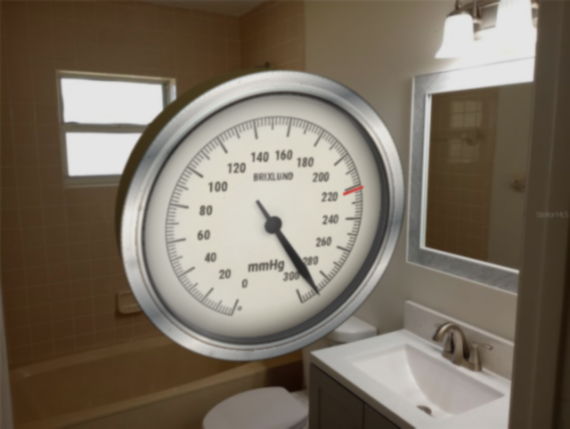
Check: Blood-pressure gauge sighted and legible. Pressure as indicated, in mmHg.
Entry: 290 mmHg
